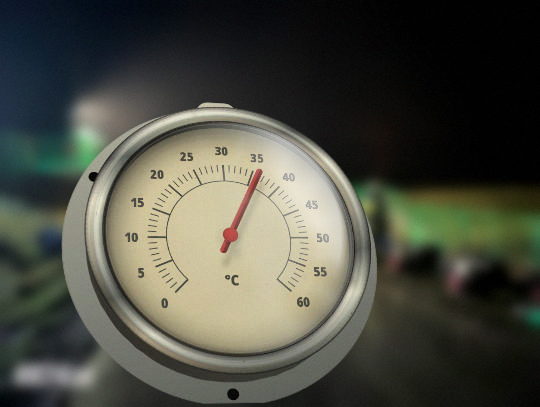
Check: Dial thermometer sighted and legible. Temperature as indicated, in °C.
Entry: 36 °C
